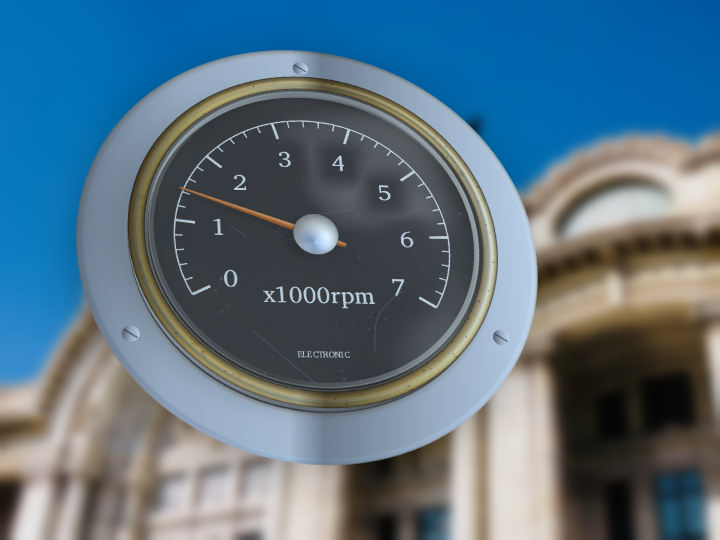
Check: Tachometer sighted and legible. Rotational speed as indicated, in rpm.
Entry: 1400 rpm
